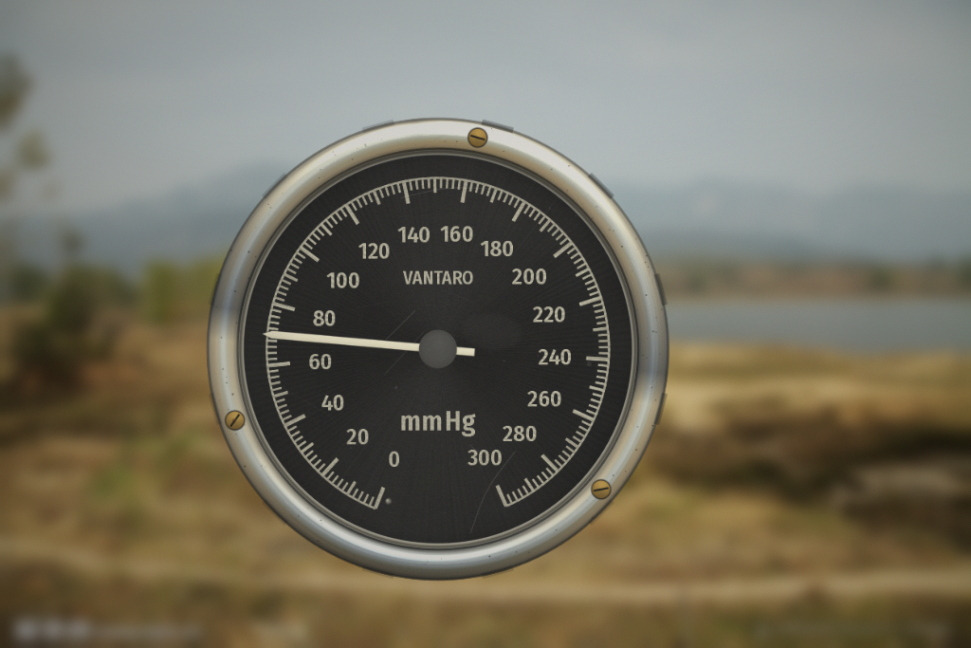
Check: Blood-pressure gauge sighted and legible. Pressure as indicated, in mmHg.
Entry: 70 mmHg
